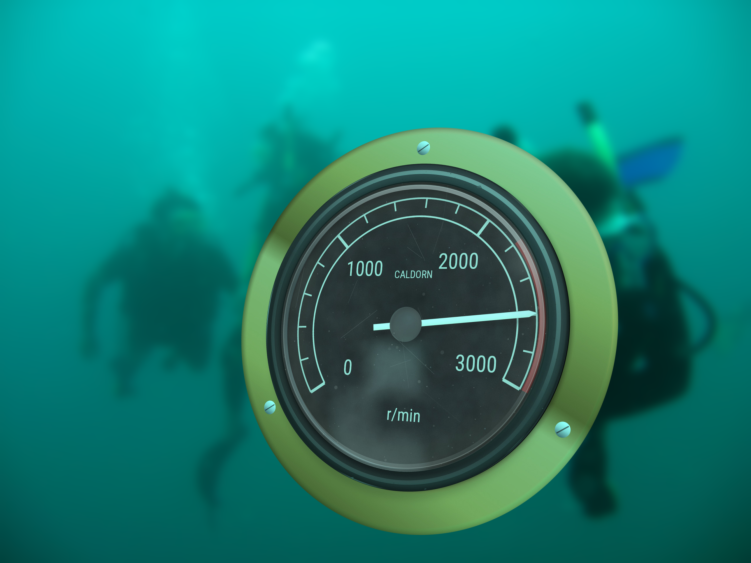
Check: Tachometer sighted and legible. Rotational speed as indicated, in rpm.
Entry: 2600 rpm
